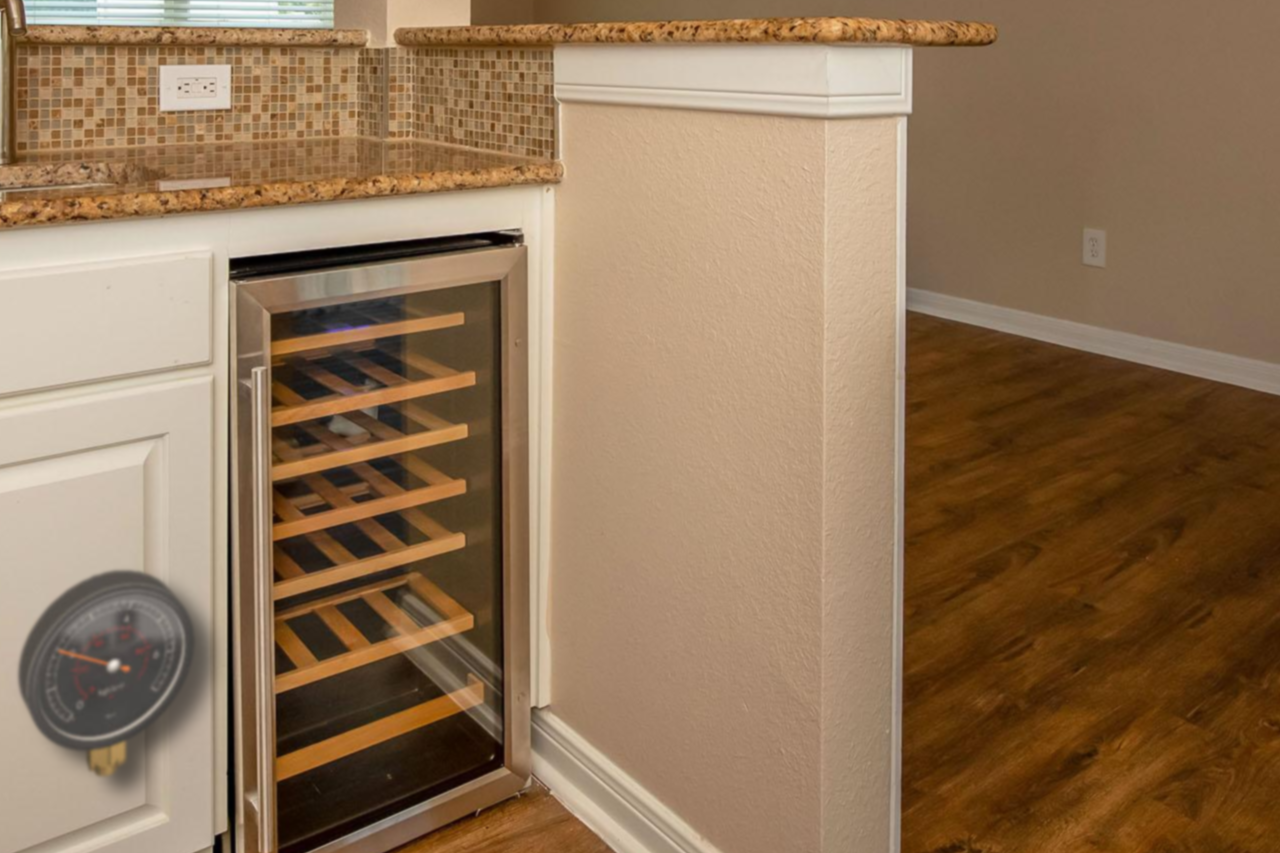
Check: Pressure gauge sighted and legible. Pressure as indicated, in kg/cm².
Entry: 2 kg/cm²
